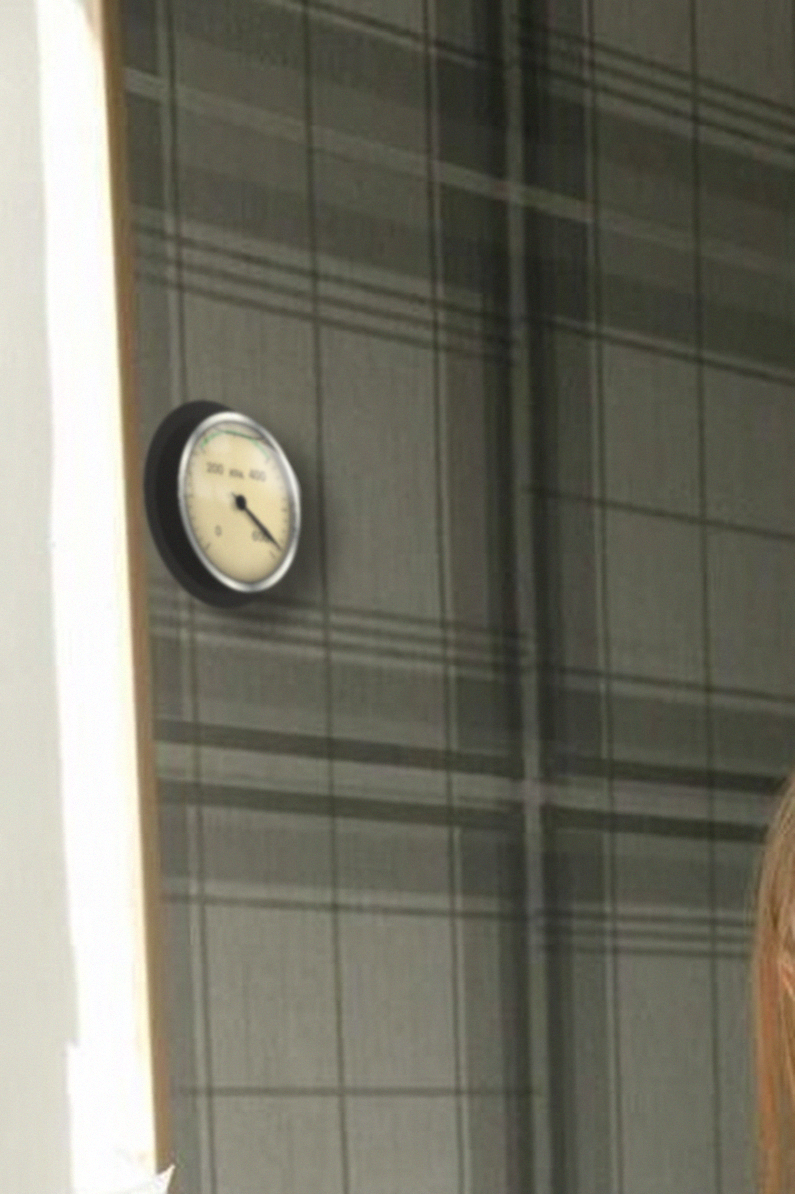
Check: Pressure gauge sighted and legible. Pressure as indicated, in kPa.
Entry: 580 kPa
